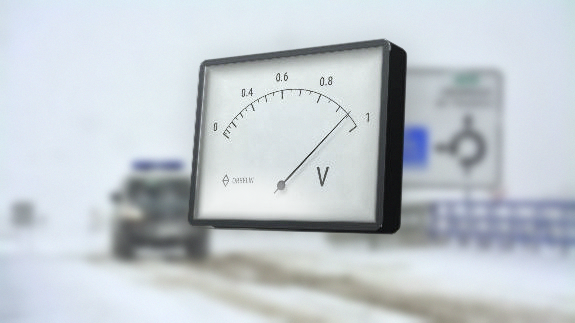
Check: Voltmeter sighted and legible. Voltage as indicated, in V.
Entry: 0.95 V
